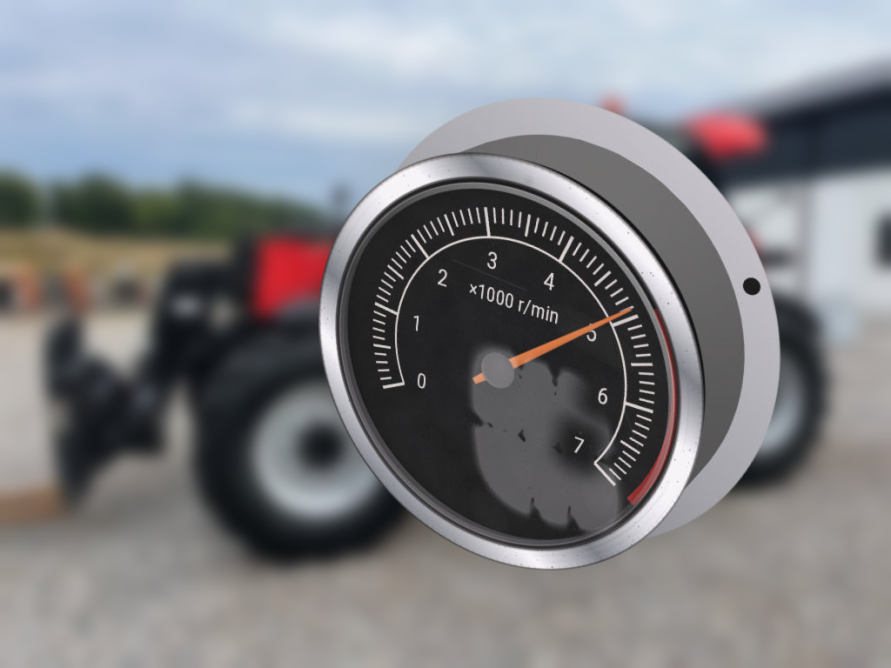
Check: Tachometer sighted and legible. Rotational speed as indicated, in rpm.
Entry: 4900 rpm
